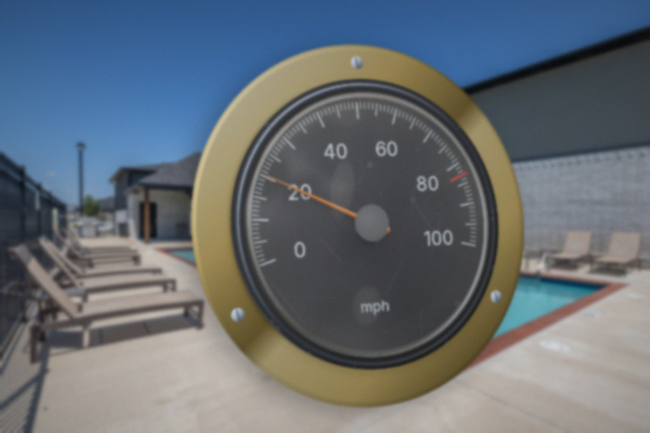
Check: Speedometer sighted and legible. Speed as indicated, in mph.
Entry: 20 mph
